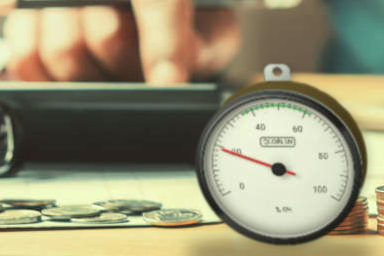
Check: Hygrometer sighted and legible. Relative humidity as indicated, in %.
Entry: 20 %
